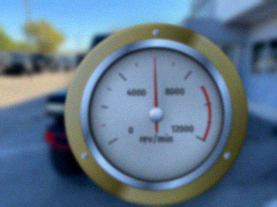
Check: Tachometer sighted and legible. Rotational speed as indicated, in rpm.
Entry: 6000 rpm
